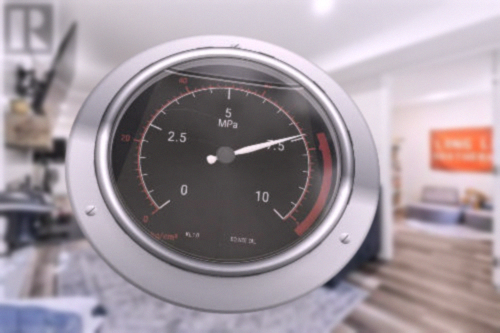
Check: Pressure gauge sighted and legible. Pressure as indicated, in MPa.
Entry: 7.5 MPa
